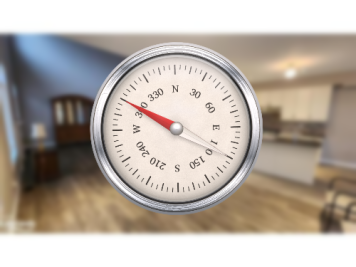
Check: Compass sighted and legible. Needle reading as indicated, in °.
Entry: 300 °
